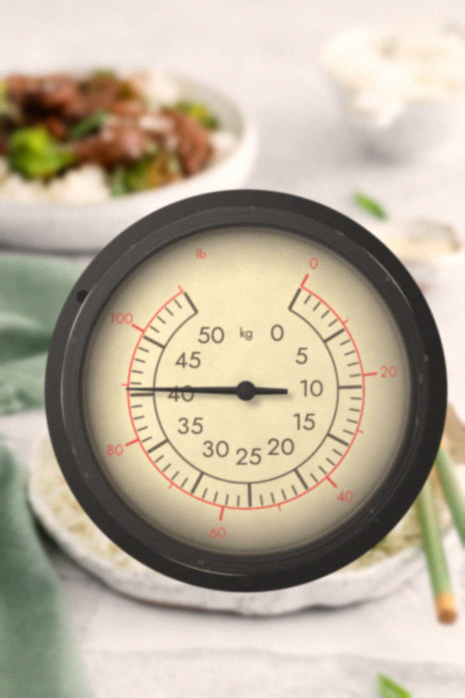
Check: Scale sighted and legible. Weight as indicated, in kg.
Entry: 40.5 kg
